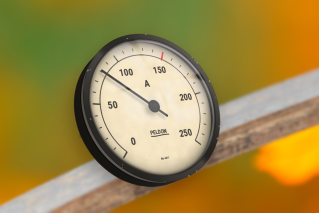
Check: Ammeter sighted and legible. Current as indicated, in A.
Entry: 80 A
